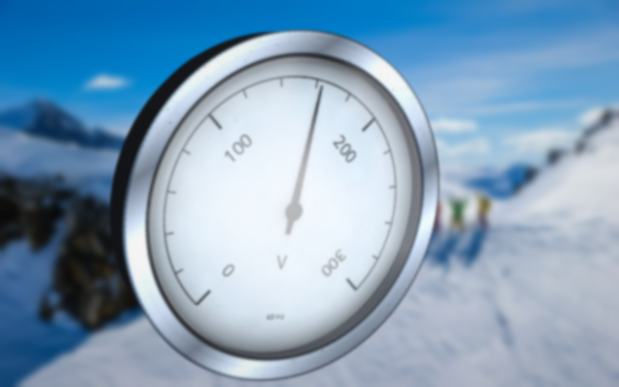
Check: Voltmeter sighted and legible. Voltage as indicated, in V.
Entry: 160 V
